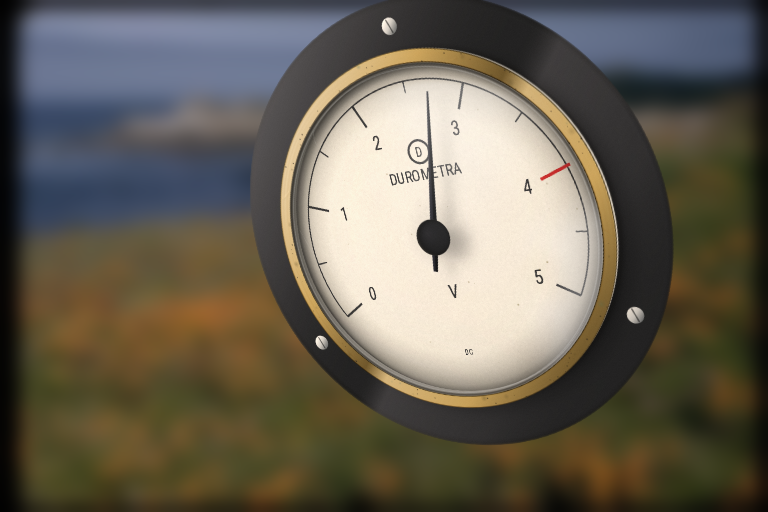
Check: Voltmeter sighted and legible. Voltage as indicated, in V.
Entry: 2.75 V
